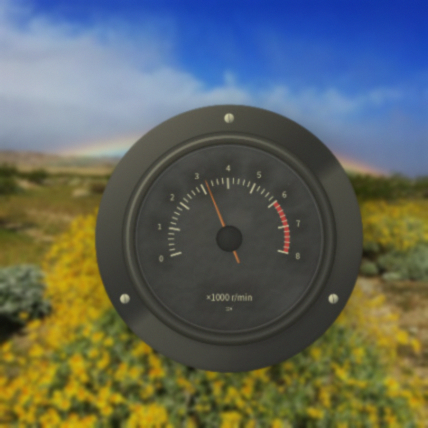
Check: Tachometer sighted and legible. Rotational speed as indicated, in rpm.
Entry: 3200 rpm
